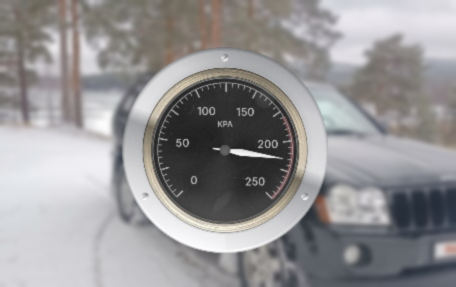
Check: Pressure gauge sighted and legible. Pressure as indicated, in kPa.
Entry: 215 kPa
